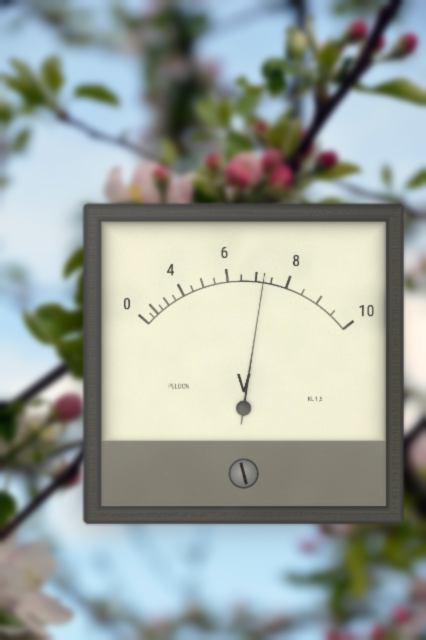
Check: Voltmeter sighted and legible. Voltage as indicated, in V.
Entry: 7.25 V
